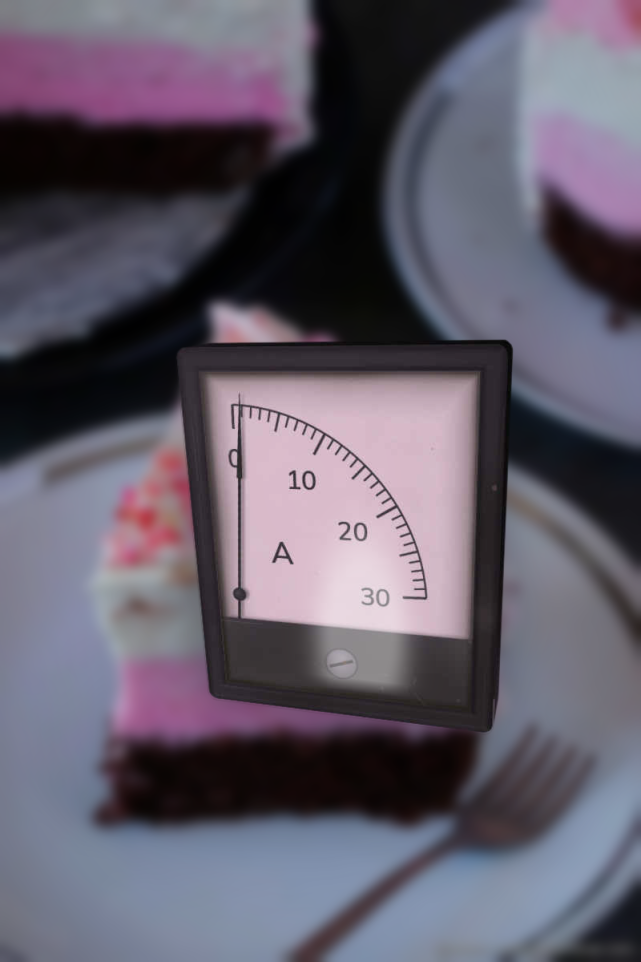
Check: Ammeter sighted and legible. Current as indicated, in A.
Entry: 1 A
